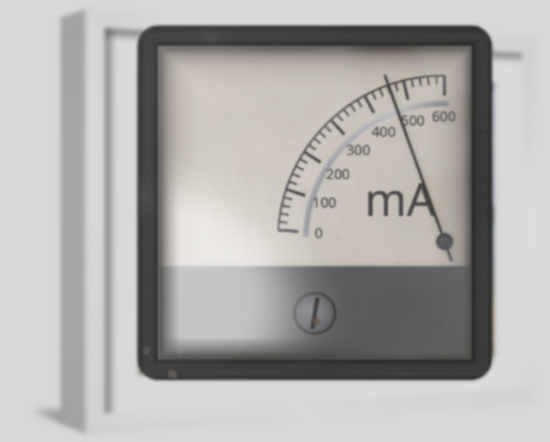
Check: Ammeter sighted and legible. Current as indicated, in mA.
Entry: 460 mA
